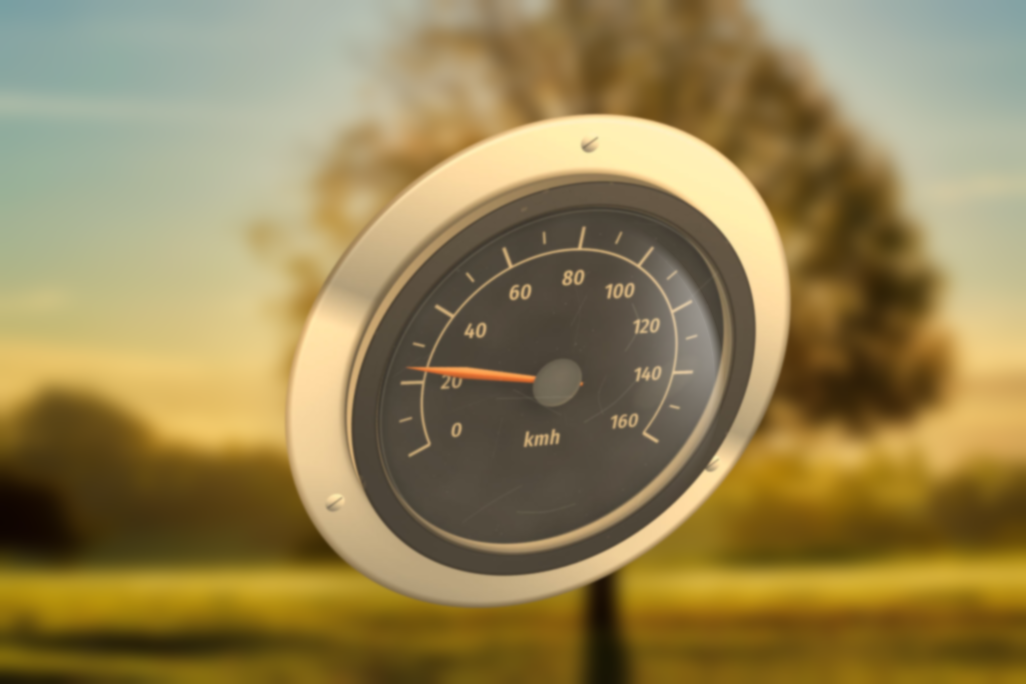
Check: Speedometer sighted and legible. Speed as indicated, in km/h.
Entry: 25 km/h
